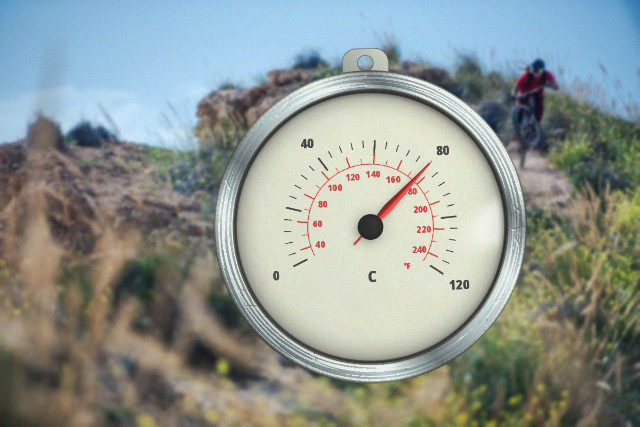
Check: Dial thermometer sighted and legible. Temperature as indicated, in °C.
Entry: 80 °C
